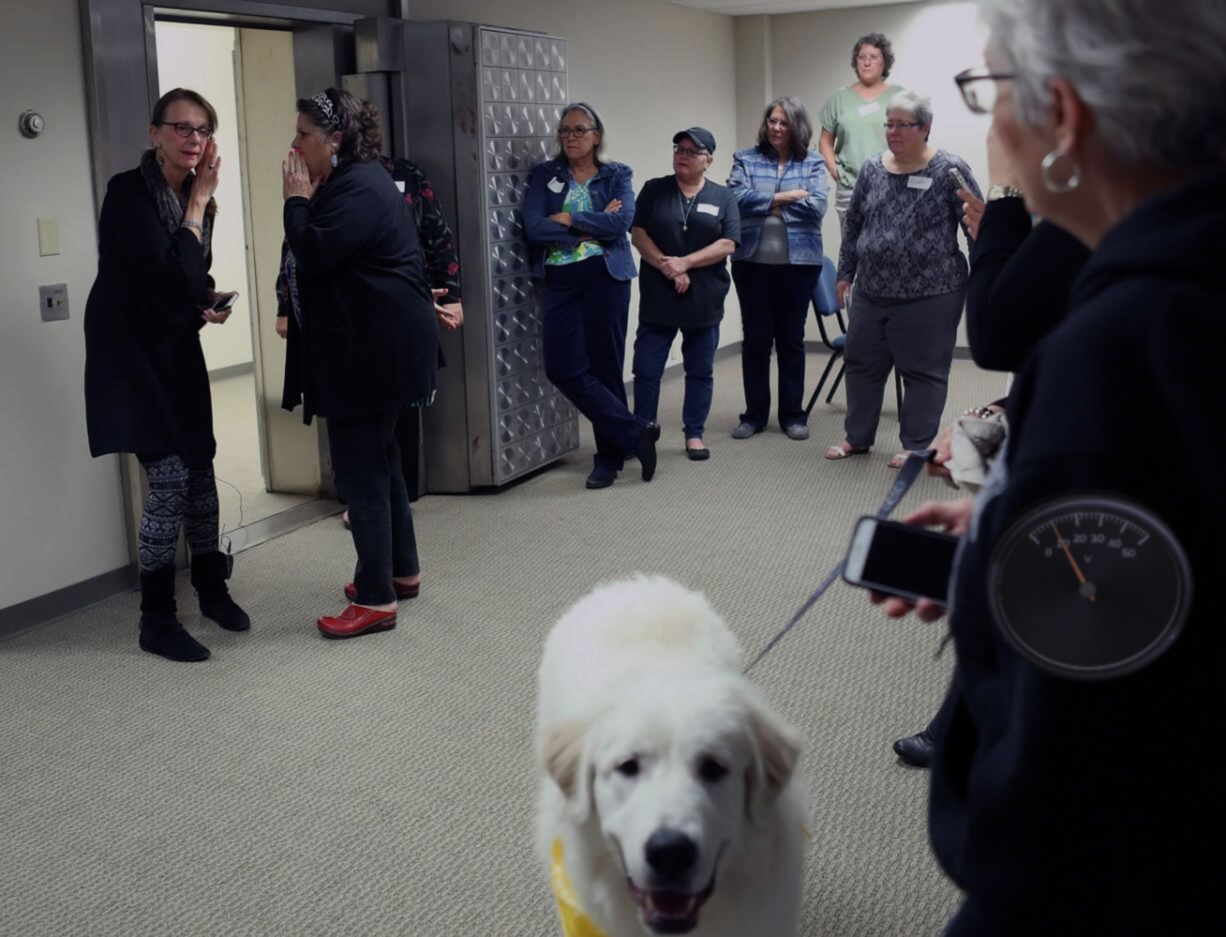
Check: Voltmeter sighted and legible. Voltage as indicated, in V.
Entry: 10 V
